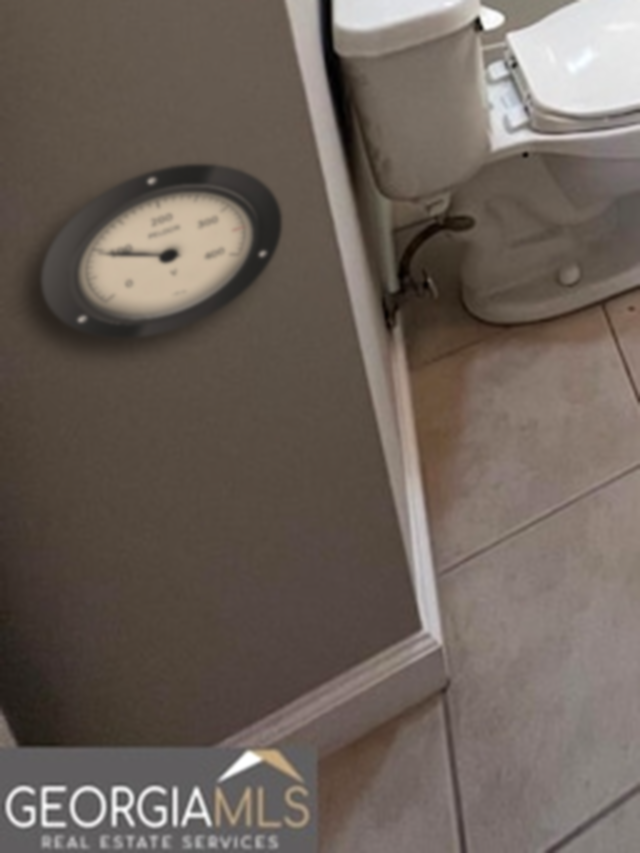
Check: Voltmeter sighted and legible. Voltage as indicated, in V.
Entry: 100 V
